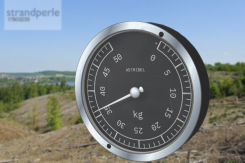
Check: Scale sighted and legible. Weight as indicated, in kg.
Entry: 36 kg
